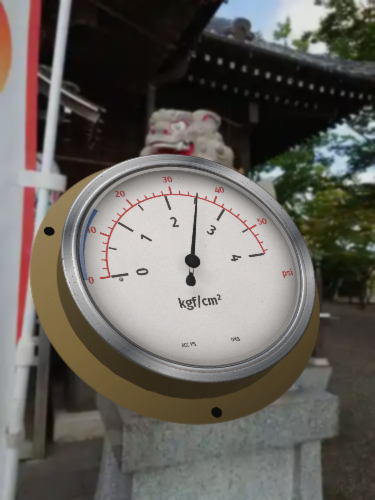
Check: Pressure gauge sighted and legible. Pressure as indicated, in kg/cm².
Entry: 2.5 kg/cm²
